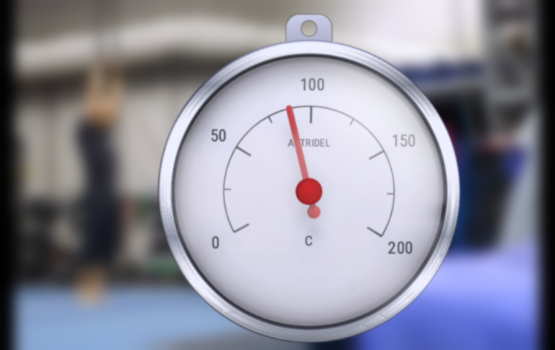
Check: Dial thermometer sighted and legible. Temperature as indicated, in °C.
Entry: 87.5 °C
